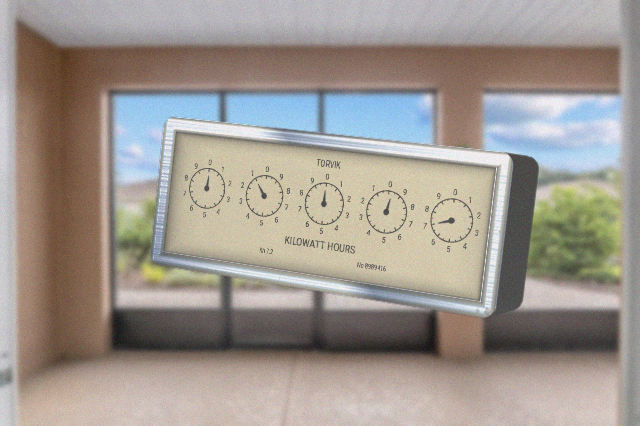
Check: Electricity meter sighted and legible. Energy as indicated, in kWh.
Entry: 997 kWh
